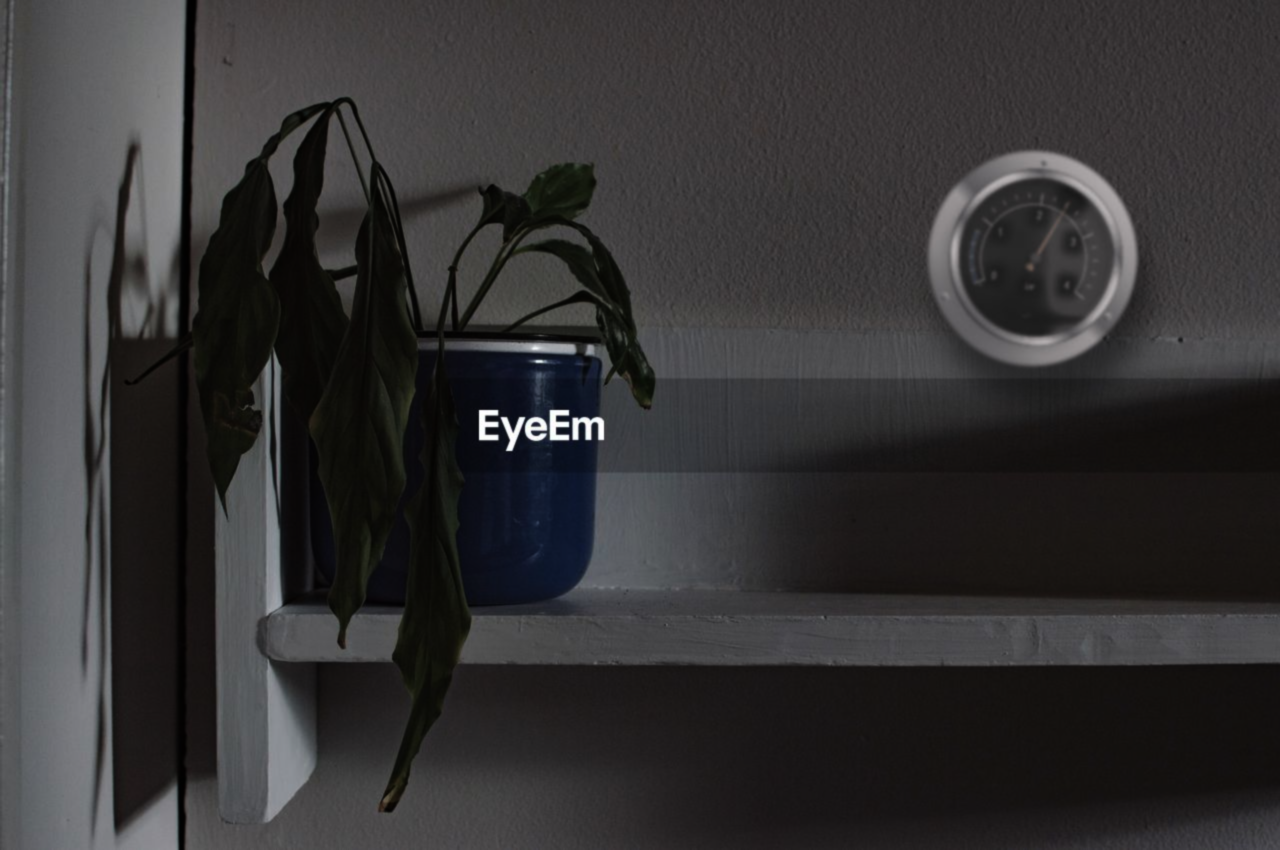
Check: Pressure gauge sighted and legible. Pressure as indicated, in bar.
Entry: 2.4 bar
